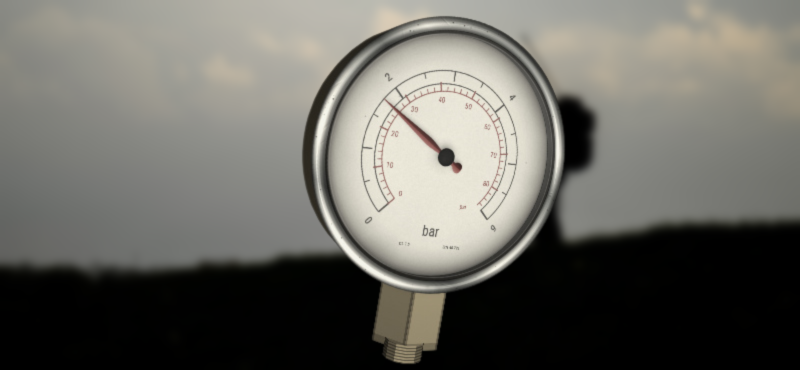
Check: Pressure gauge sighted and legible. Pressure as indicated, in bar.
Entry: 1.75 bar
